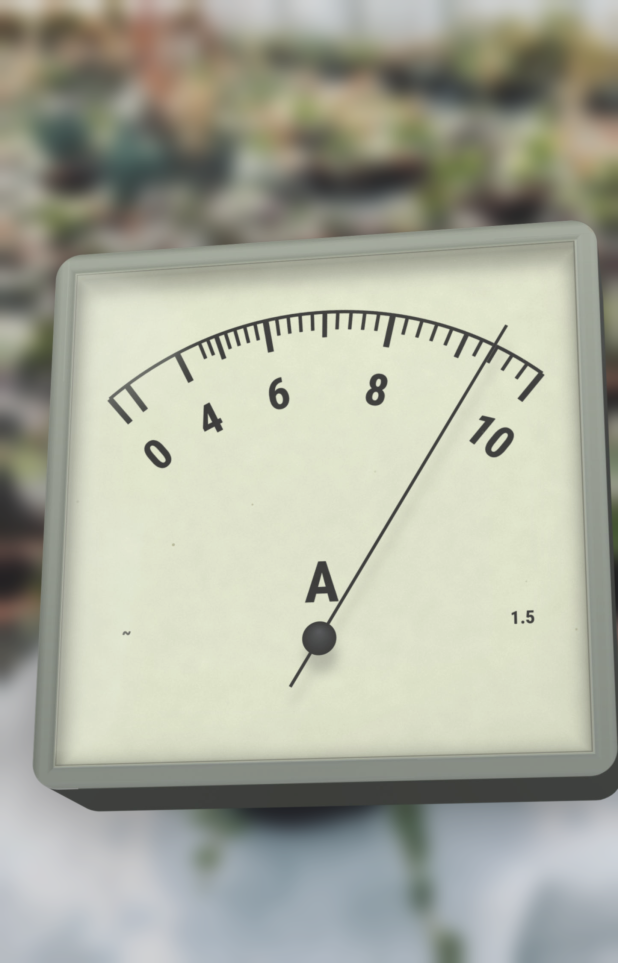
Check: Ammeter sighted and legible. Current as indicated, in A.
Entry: 9.4 A
